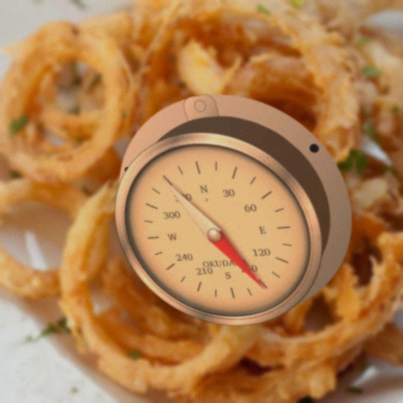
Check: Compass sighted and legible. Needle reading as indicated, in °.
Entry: 150 °
